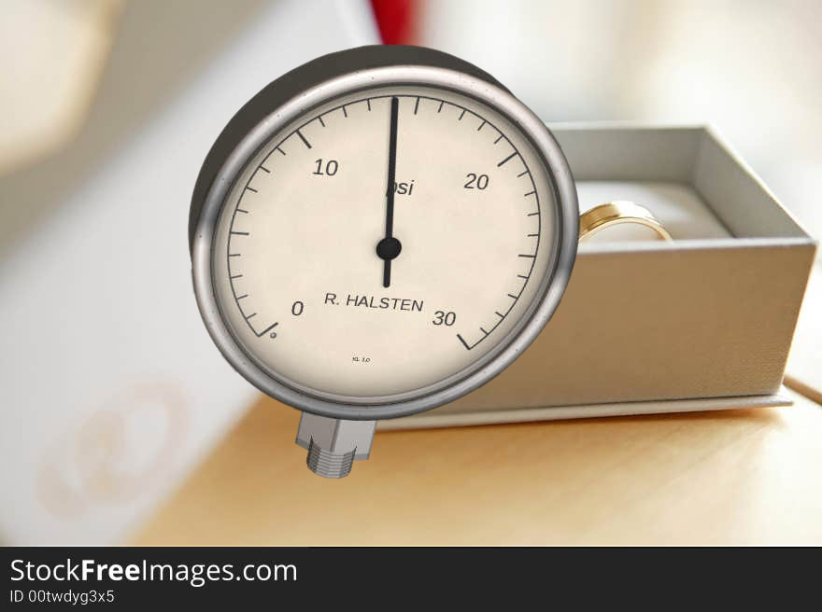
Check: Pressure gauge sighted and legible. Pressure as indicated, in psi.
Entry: 14 psi
